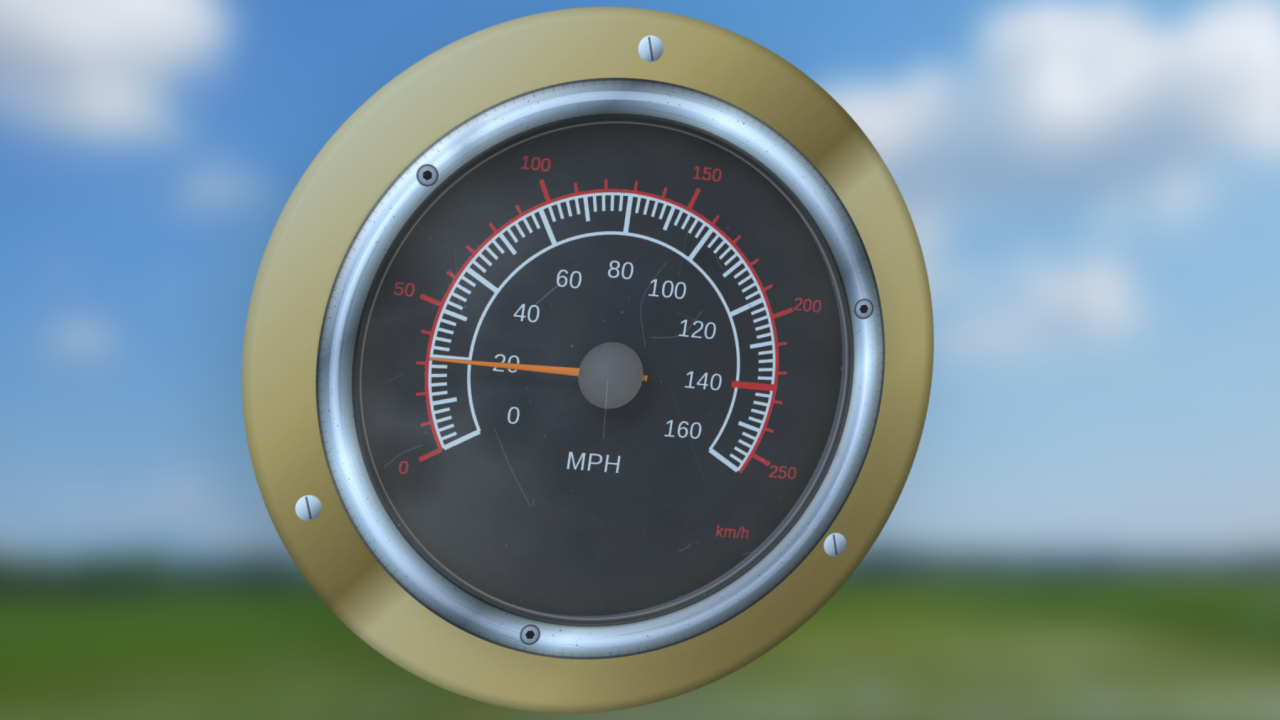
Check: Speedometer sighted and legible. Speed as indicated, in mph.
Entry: 20 mph
